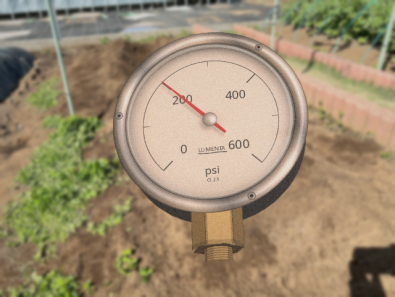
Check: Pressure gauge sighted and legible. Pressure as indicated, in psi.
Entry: 200 psi
